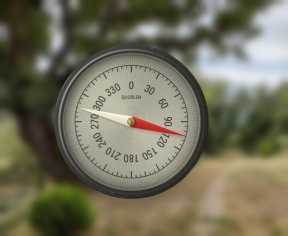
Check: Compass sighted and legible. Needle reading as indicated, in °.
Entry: 105 °
